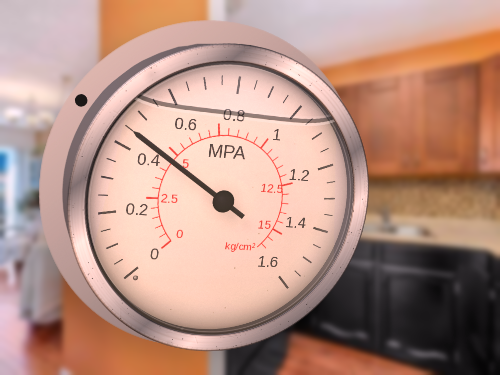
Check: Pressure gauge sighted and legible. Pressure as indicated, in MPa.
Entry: 0.45 MPa
